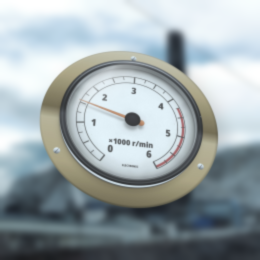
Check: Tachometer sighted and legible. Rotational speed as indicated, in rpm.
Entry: 1500 rpm
